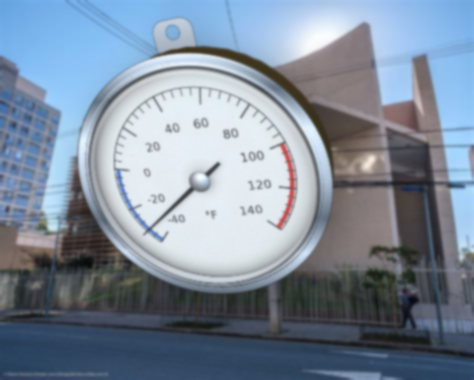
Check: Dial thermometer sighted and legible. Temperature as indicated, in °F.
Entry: -32 °F
